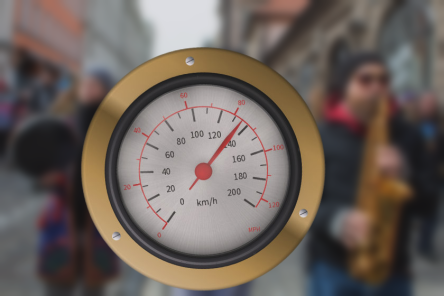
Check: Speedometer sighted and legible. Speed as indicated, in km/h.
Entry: 135 km/h
